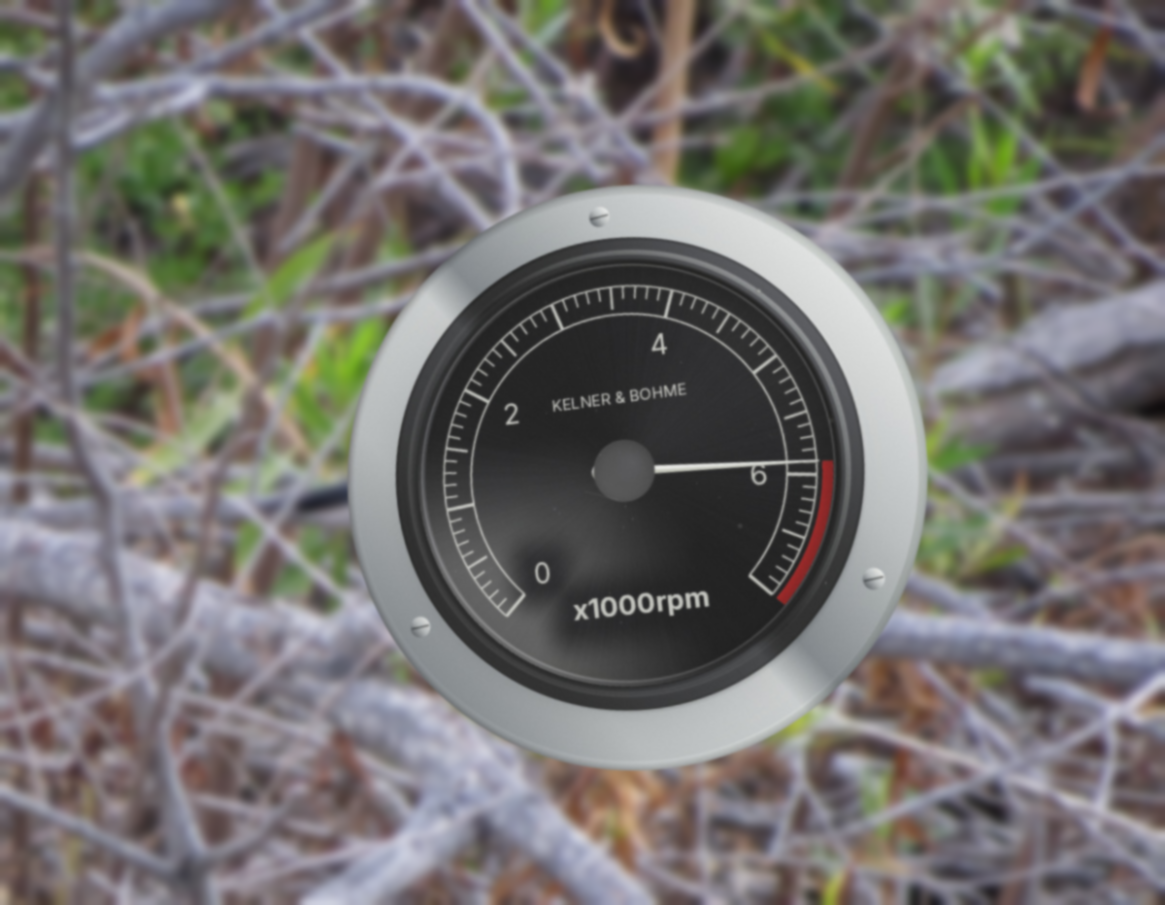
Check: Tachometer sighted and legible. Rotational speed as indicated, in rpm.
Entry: 5900 rpm
